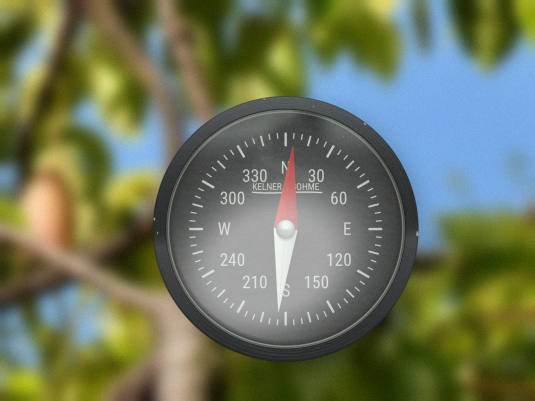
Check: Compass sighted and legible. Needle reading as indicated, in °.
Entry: 5 °
